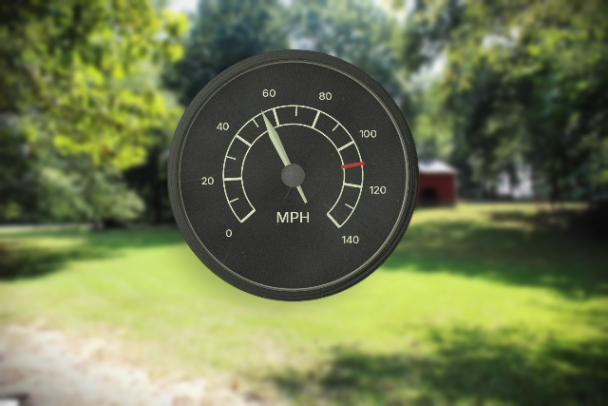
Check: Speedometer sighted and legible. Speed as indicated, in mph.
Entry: 55 mph
